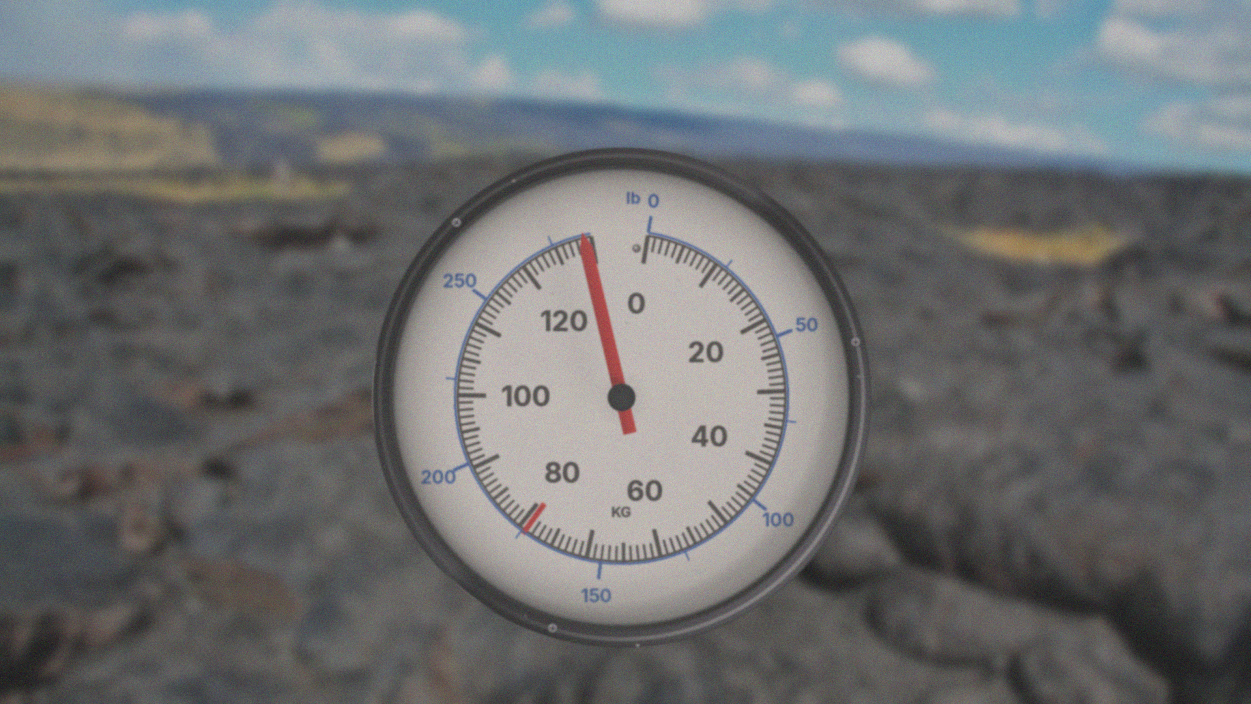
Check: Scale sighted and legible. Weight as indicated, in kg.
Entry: 129 kg
